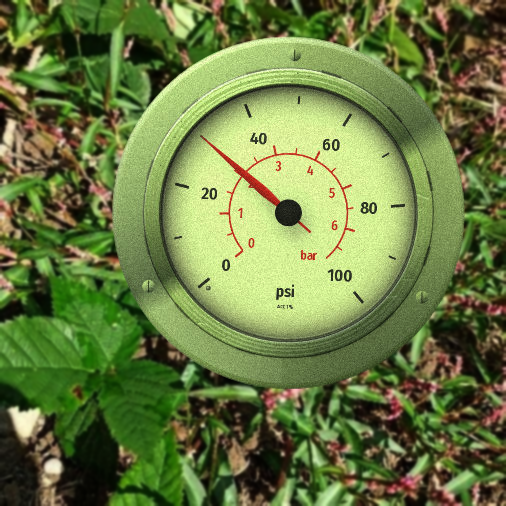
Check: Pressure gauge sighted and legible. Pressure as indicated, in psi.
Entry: 30 psi
